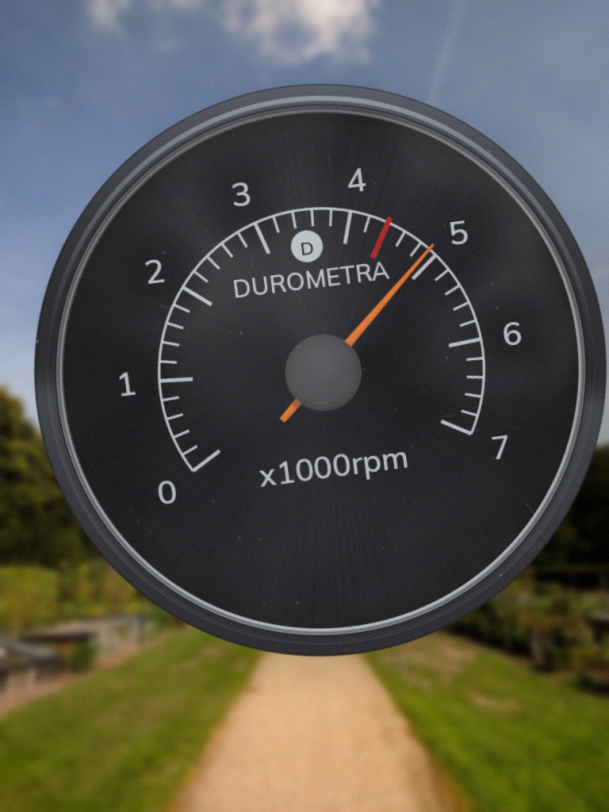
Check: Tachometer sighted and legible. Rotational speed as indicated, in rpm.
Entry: 4900 rpm
